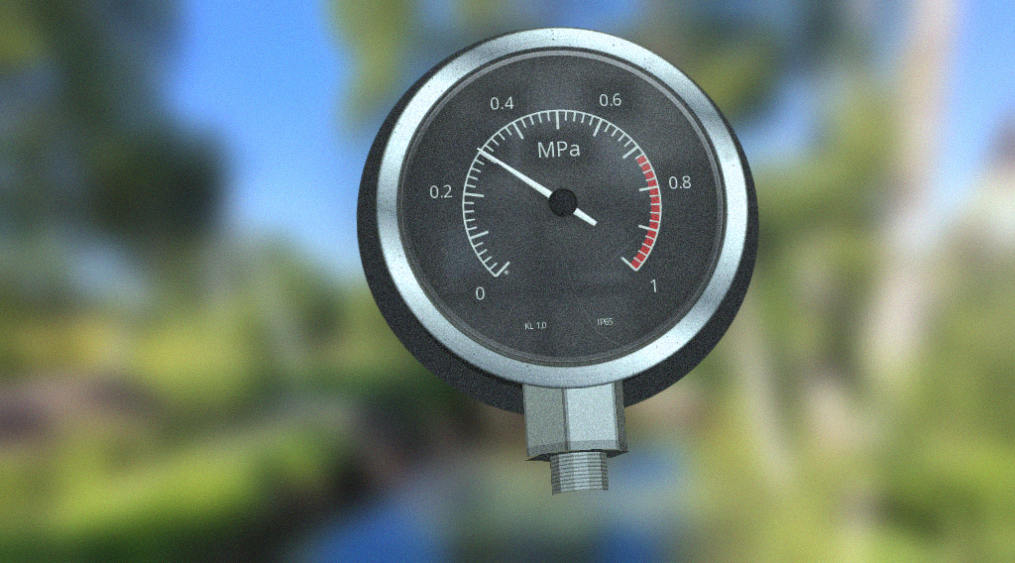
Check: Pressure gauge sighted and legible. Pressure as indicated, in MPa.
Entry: 0.3 MPa
